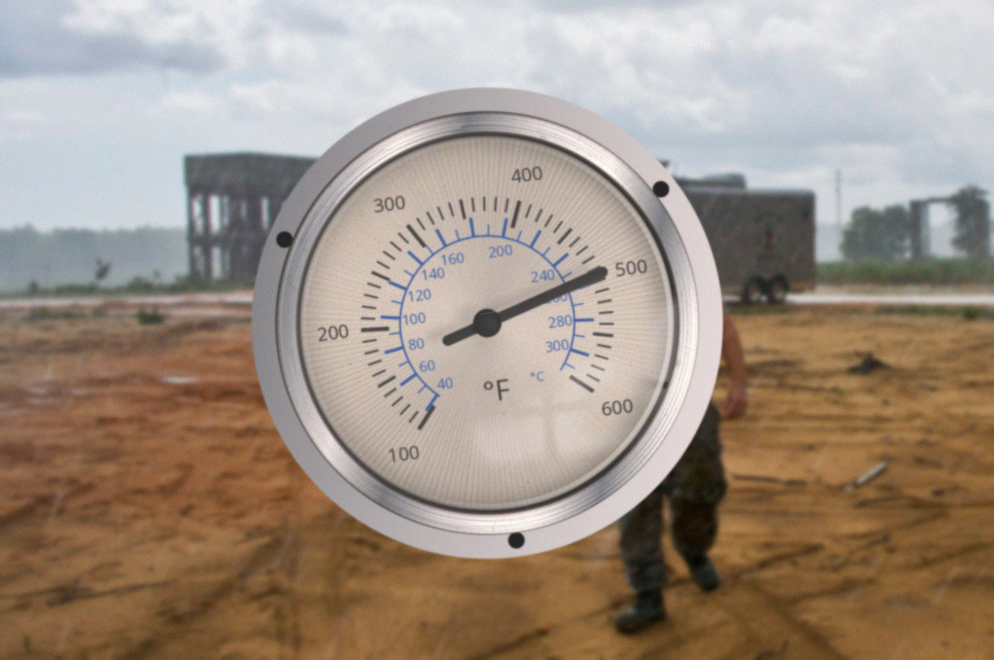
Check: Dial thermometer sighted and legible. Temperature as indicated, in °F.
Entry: 495 °F
